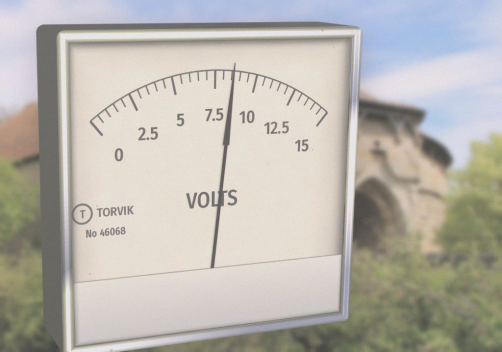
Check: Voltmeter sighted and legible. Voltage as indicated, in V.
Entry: 8.5 V
